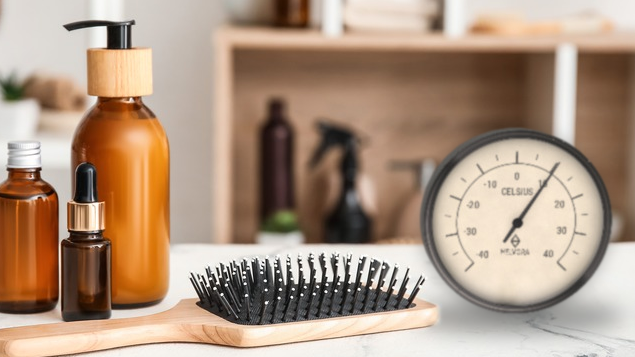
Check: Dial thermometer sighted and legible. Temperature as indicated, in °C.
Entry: 10 °C
